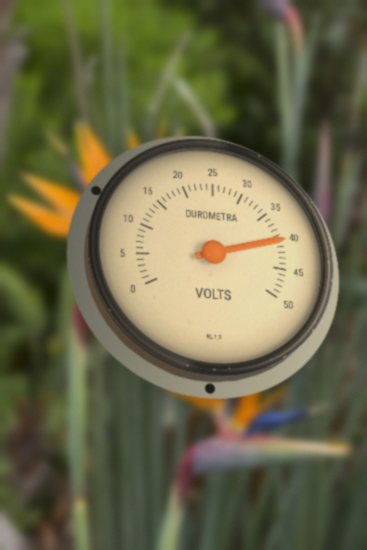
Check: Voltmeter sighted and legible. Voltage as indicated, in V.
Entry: 40 V
